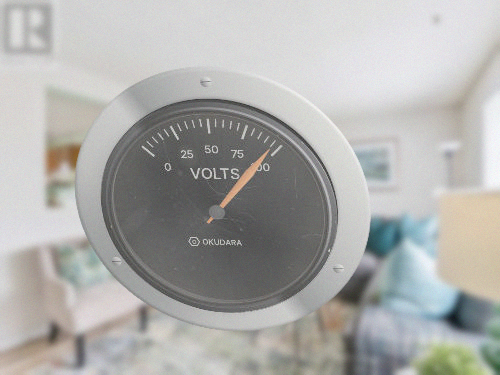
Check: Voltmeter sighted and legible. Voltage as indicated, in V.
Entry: 95 V
